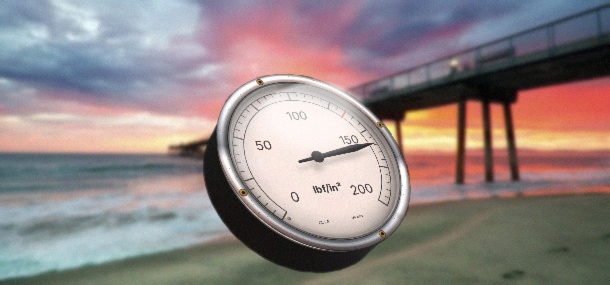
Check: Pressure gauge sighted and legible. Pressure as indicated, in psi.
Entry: 160 psi
